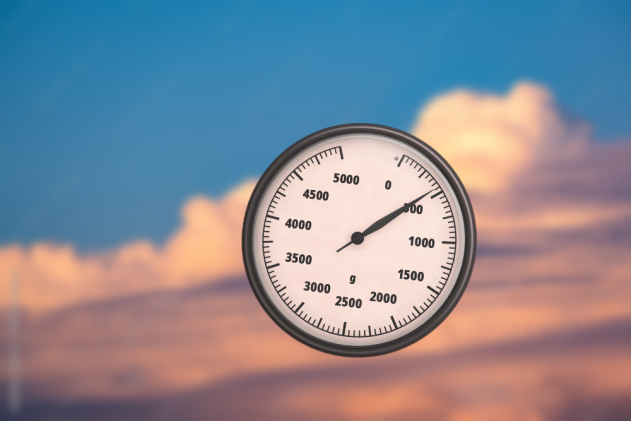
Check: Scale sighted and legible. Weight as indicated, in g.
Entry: 450 g
